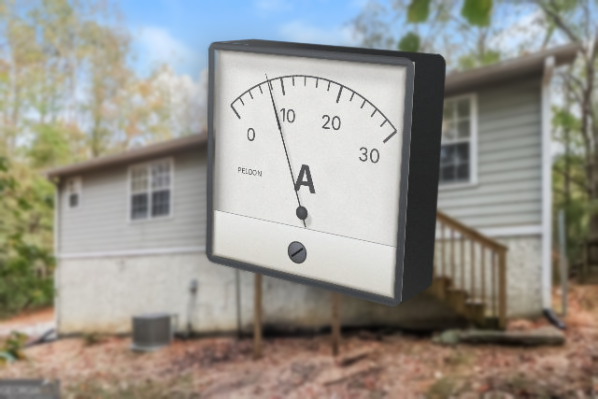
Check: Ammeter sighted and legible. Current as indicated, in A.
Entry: 8 A
